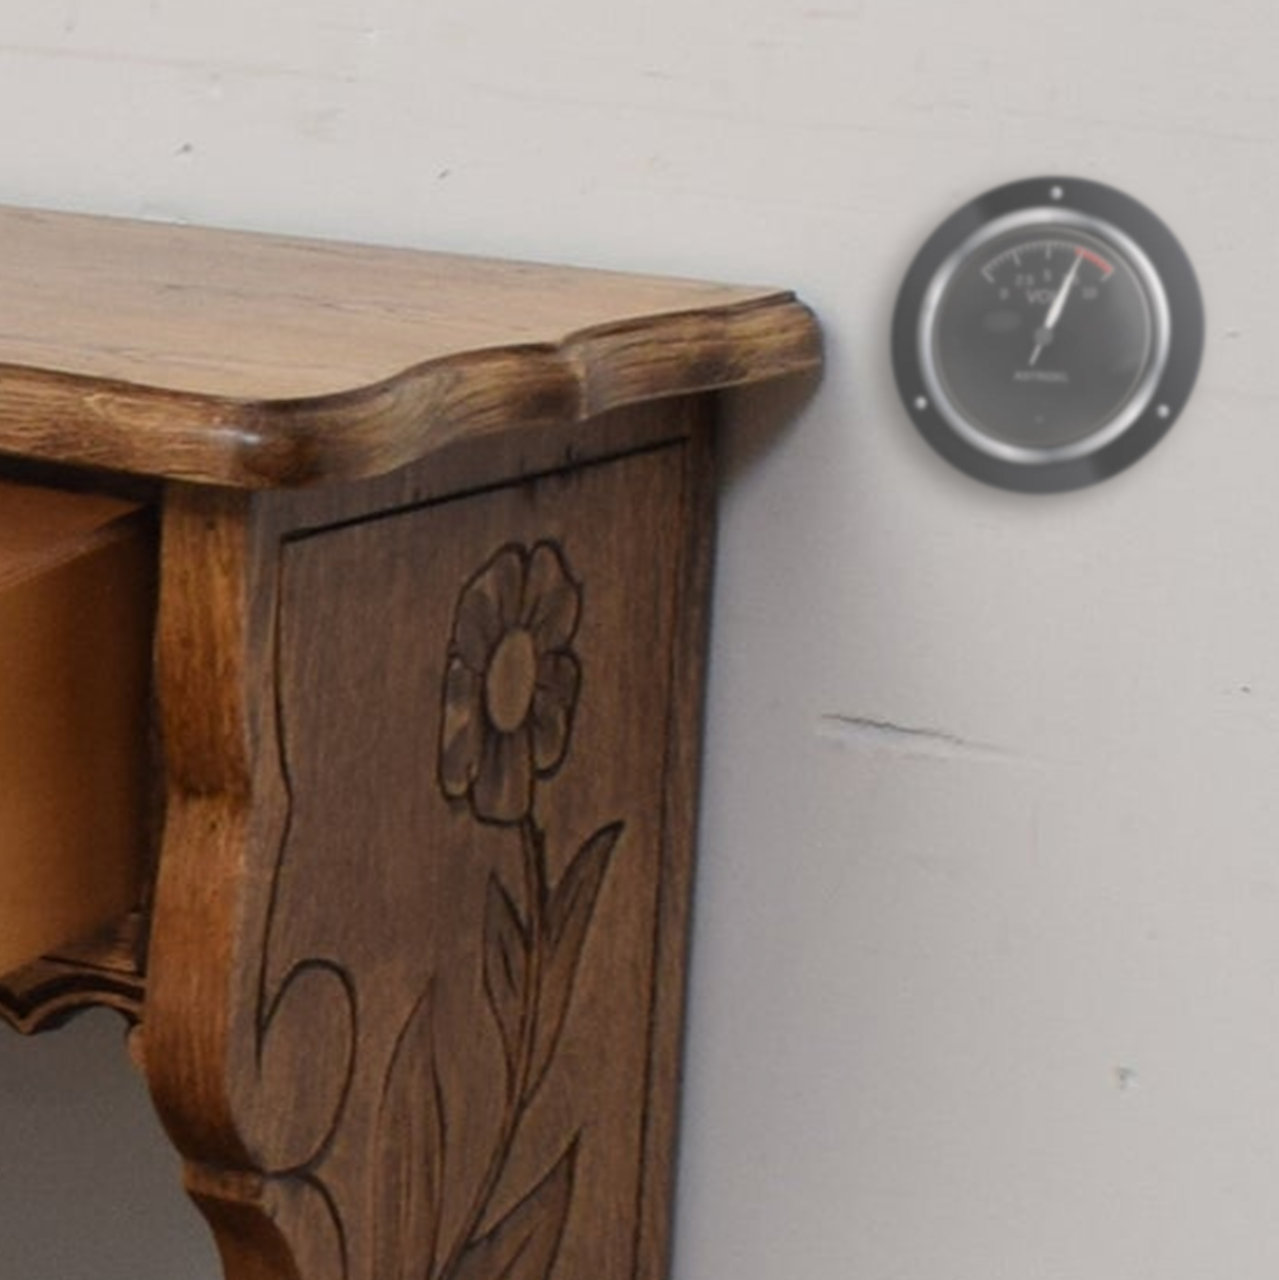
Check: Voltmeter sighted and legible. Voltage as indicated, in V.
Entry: 7.5 V
